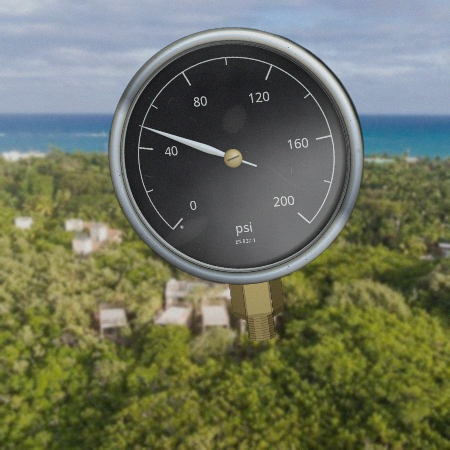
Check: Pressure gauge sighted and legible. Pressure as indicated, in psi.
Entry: 50 psi
